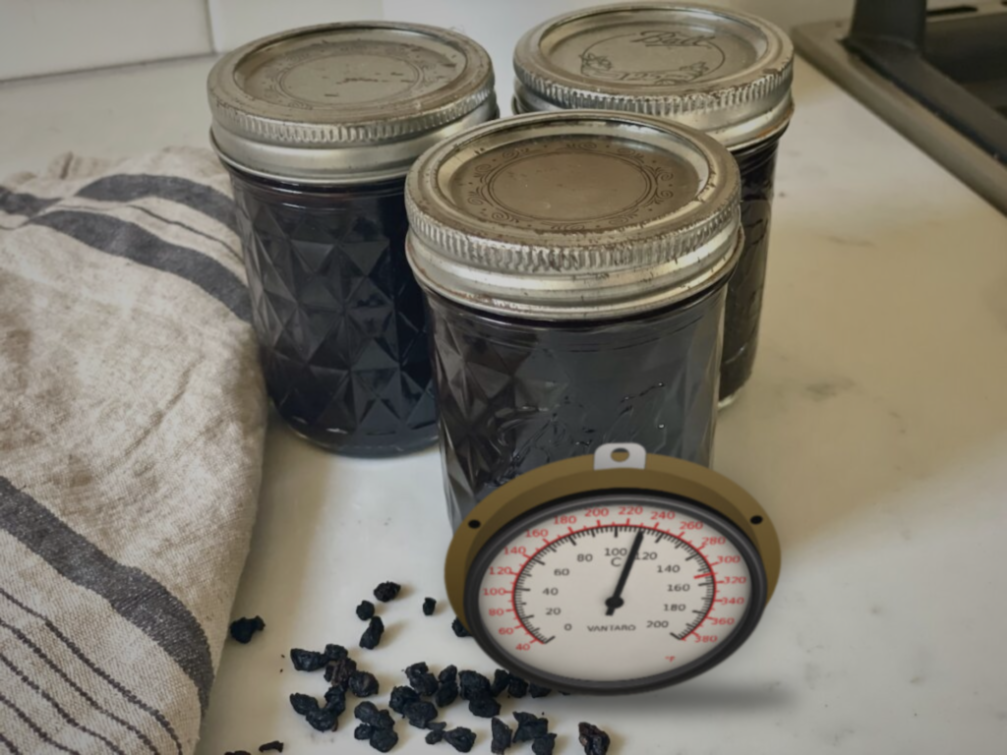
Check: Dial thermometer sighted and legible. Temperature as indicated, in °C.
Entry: 110 °C
